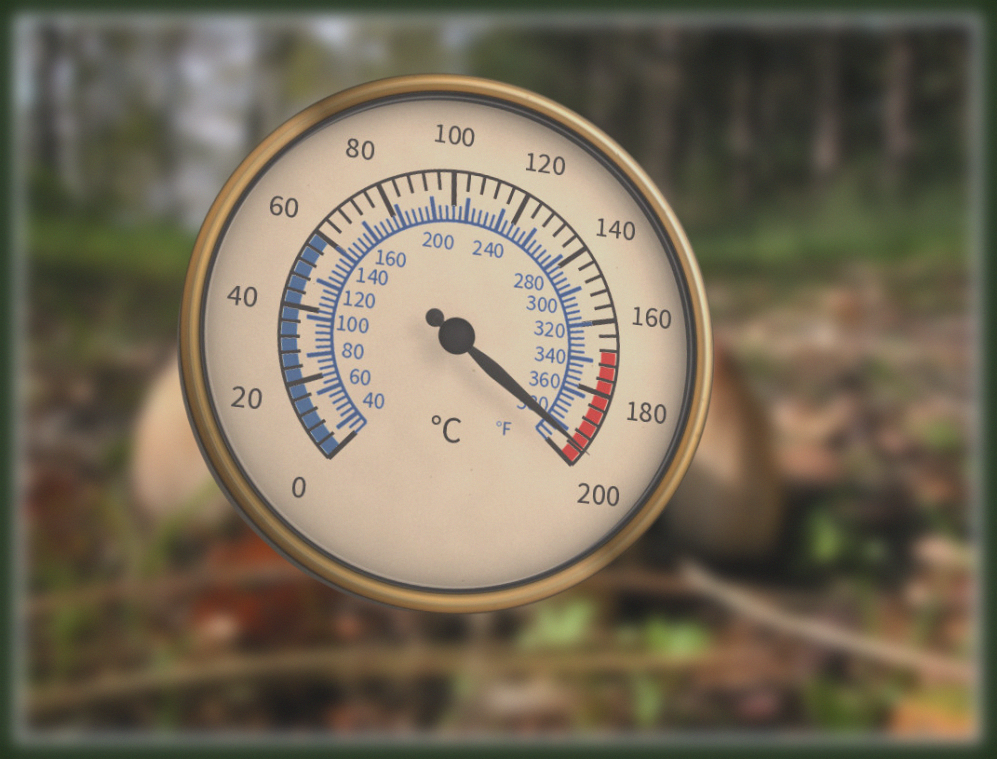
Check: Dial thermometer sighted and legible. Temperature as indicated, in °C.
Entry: 196 °C
